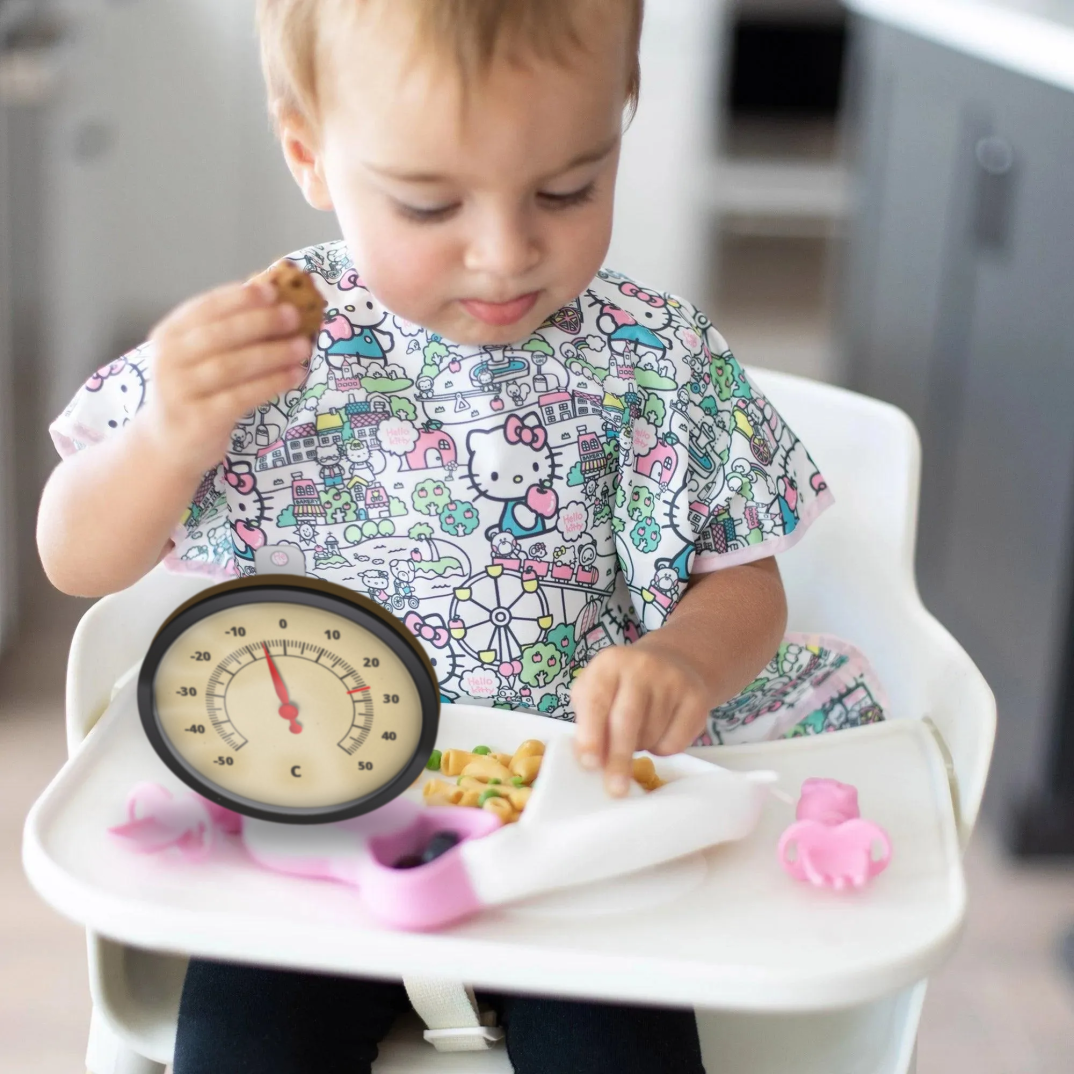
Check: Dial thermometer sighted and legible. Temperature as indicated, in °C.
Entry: -5 °C
